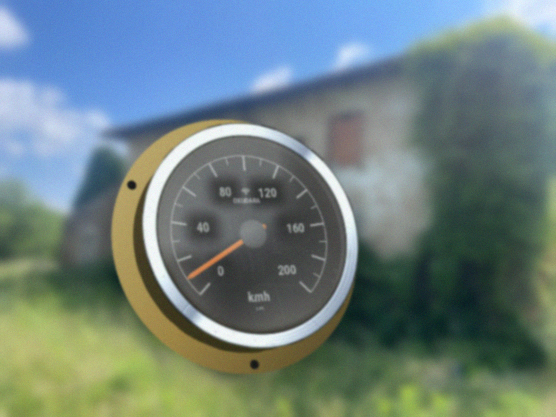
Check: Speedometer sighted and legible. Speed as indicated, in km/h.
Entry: 10 km/h
